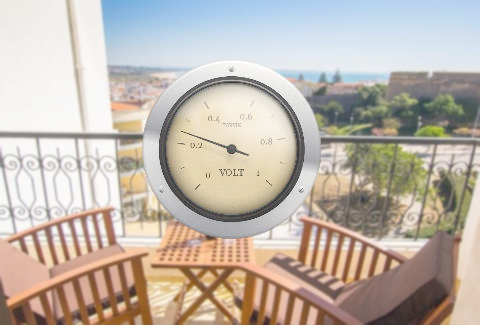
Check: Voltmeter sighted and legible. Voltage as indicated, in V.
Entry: 0.25 V
